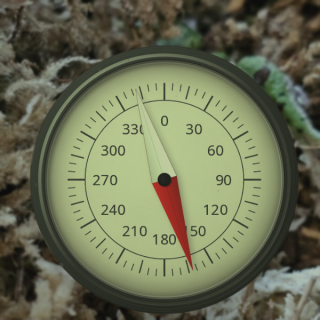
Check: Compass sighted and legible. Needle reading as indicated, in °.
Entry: 162.5 °
